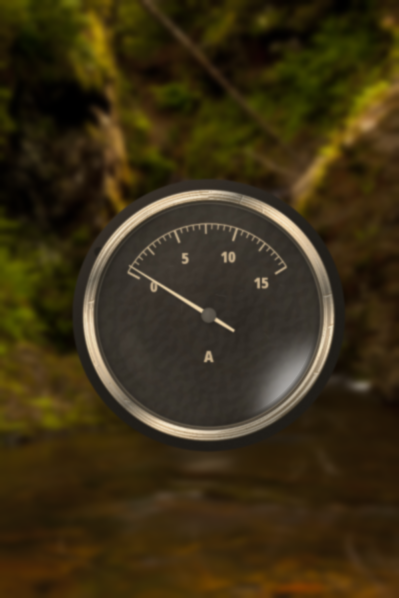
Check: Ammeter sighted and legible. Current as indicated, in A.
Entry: 0.5 A
